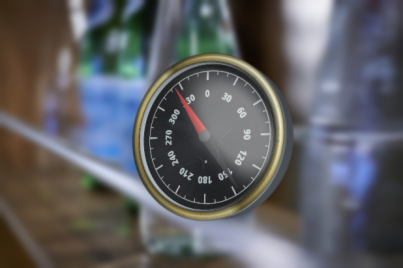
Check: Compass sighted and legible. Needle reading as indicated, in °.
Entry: 325 °
